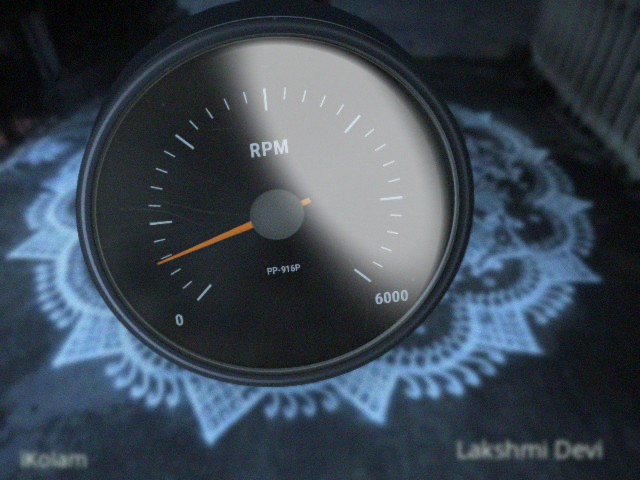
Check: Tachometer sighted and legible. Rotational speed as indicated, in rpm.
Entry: 600 rpm
